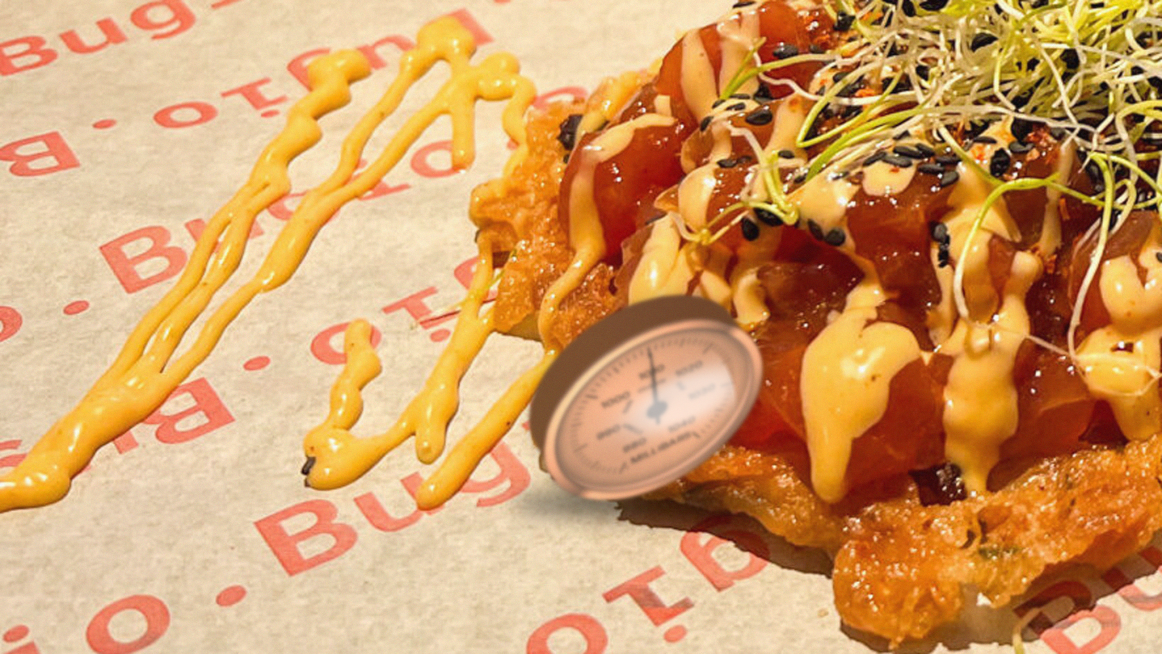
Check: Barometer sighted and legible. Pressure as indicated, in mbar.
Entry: 1010 mbar
